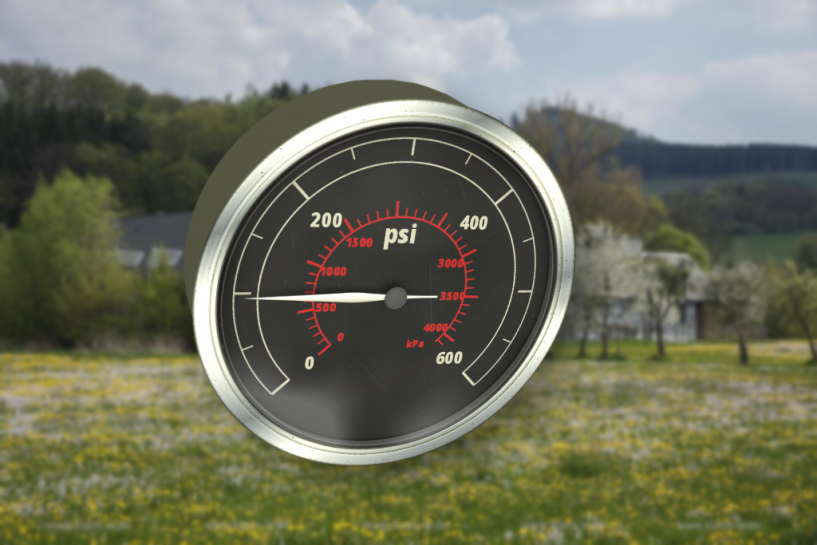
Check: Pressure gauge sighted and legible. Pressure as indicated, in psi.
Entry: 100 psi
